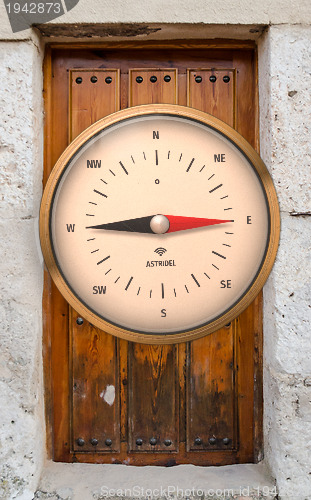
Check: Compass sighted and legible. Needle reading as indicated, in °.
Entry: 90 °
